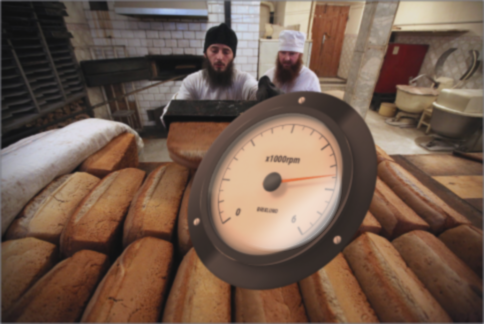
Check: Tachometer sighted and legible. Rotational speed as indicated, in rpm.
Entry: 4750 rpm
